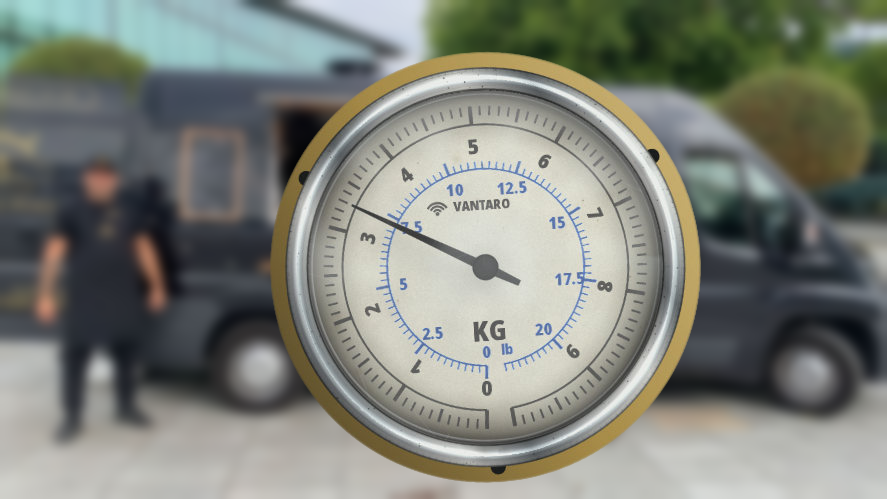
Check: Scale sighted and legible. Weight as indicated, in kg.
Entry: 3.3 kg
